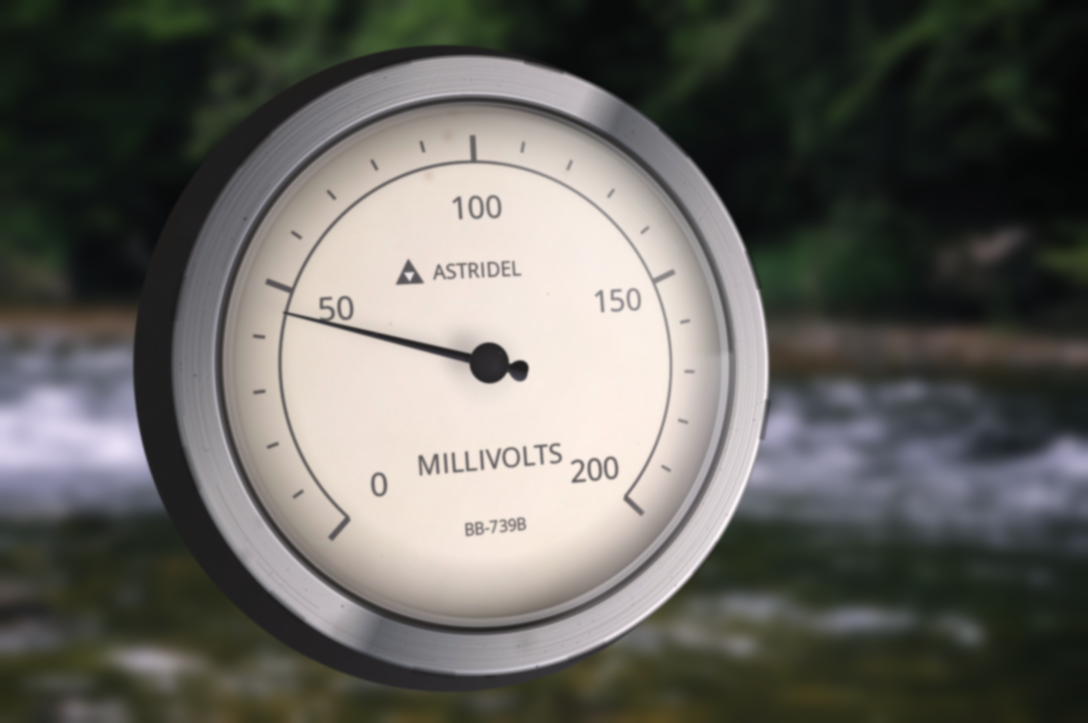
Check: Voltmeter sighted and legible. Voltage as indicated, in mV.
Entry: 45 mV
